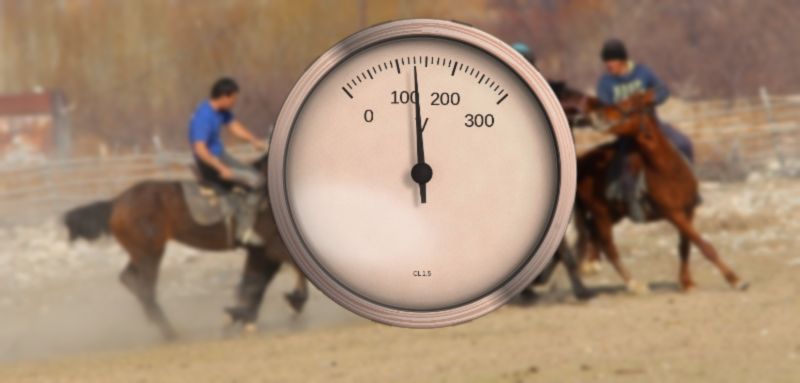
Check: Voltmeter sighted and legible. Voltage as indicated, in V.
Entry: 130 V
